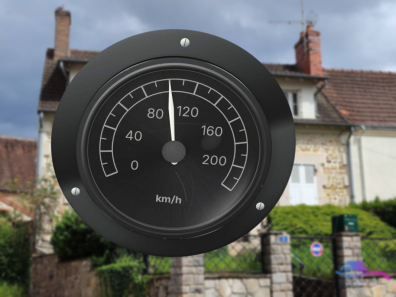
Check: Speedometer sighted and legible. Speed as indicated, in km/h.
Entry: 100 km/h
